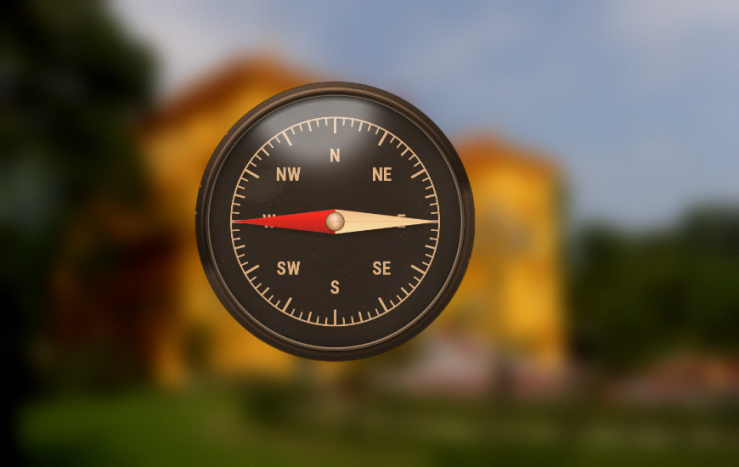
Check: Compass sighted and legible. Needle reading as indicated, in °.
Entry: 270 °
